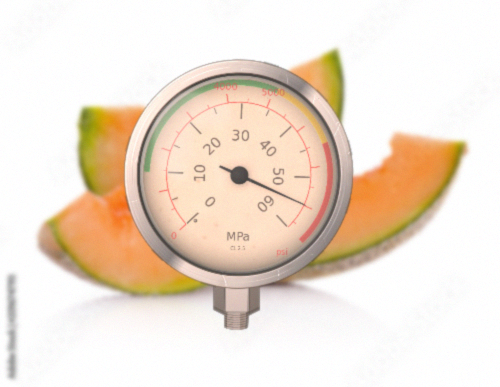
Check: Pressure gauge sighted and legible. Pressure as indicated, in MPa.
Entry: 55 MPa
